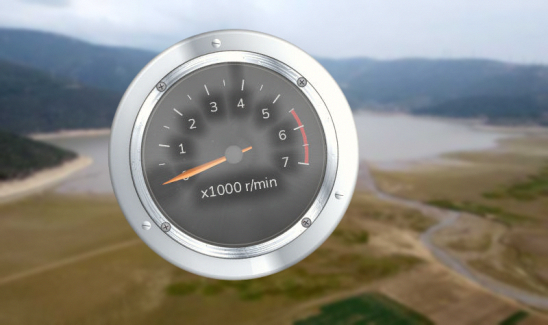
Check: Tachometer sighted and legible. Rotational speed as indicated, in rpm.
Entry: 0 rpm
